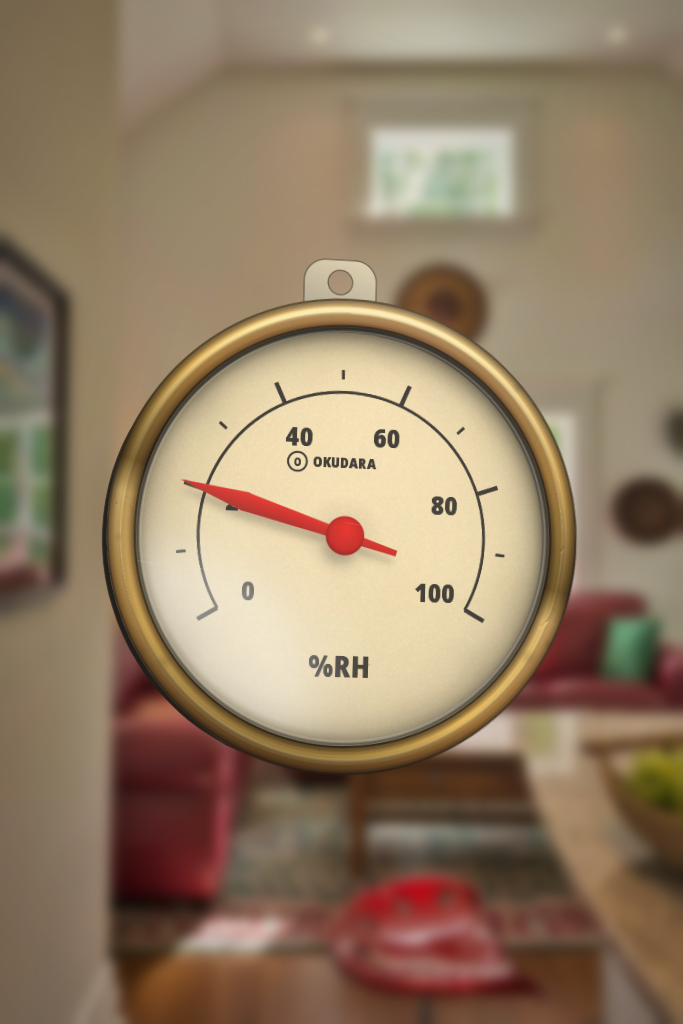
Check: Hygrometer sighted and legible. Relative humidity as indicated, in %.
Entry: 20 %
